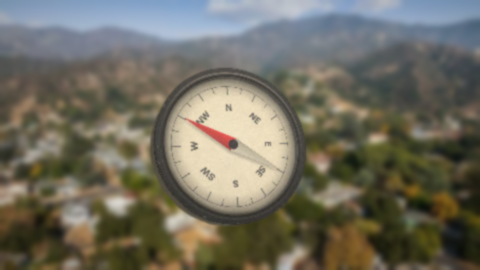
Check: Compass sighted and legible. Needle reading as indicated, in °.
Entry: 300 °
